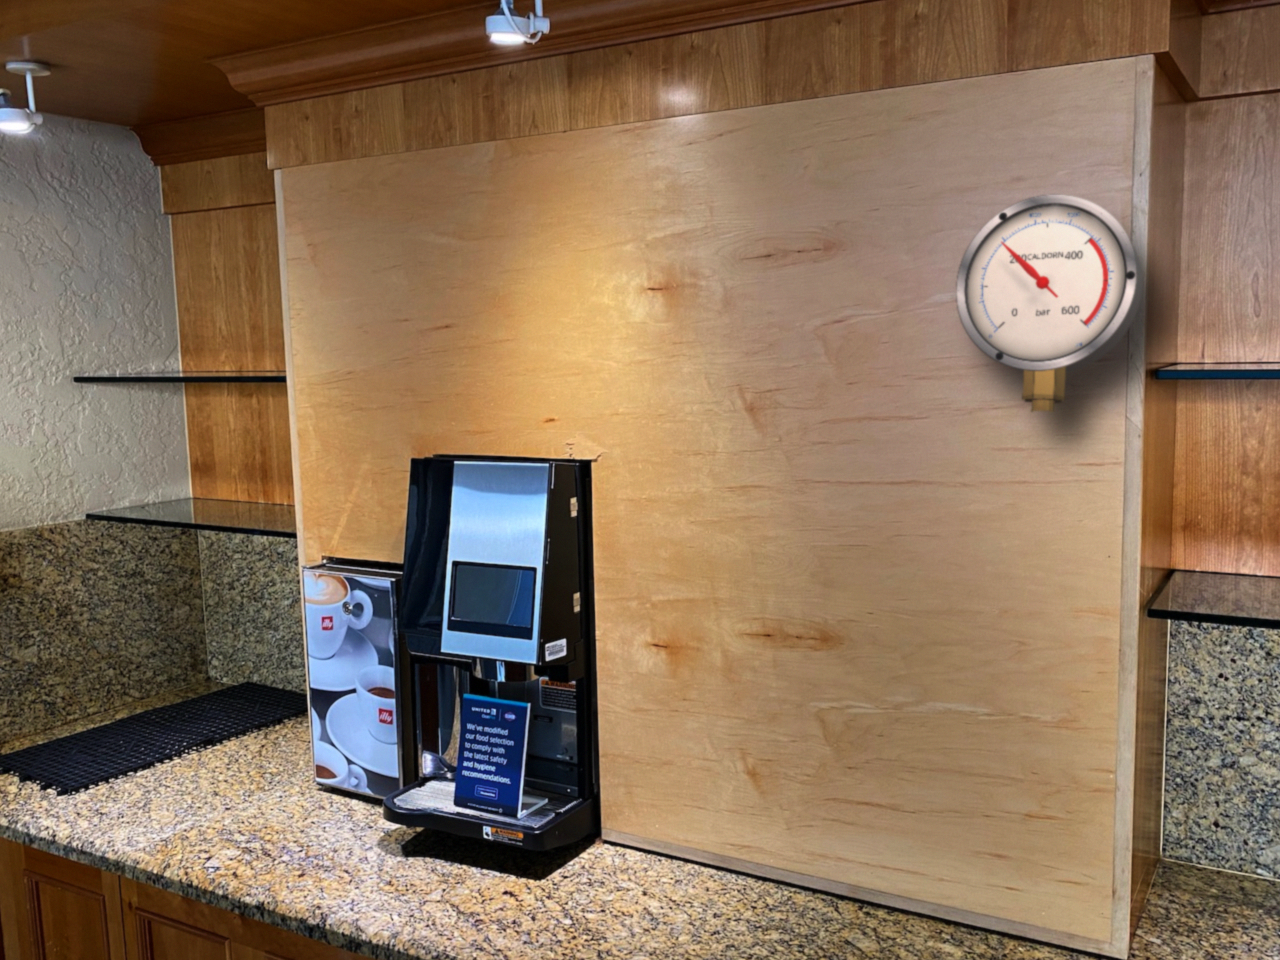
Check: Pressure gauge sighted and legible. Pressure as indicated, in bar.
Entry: 200 bar
